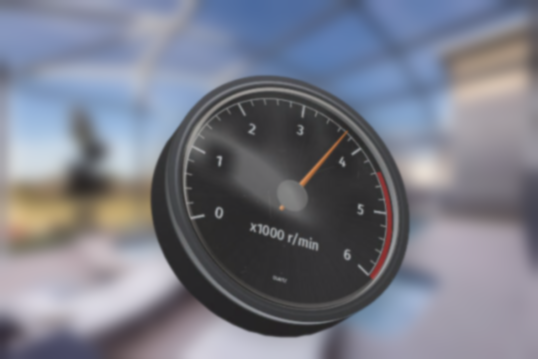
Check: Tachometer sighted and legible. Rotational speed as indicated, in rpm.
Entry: 3700 rpm
